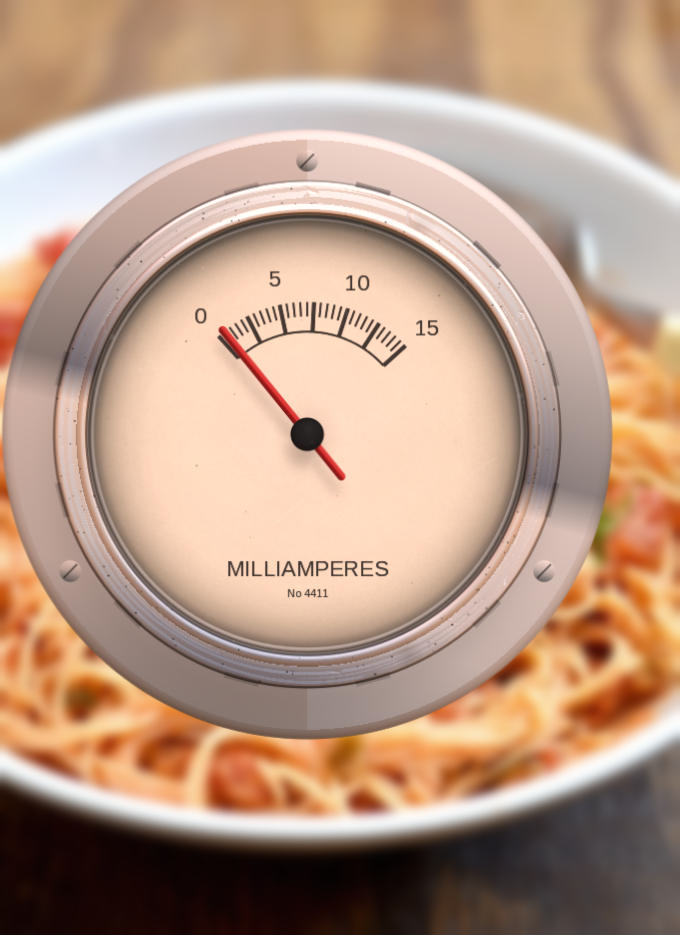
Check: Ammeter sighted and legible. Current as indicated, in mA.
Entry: 0.5 mA
